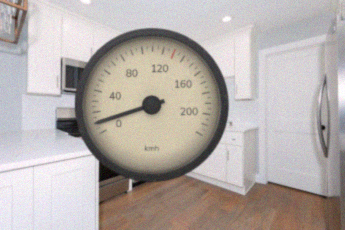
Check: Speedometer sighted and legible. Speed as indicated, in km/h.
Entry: 10 km/h
